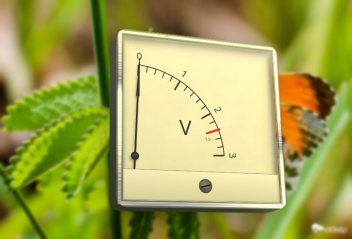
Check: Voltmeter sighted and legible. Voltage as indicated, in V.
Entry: 0 V
